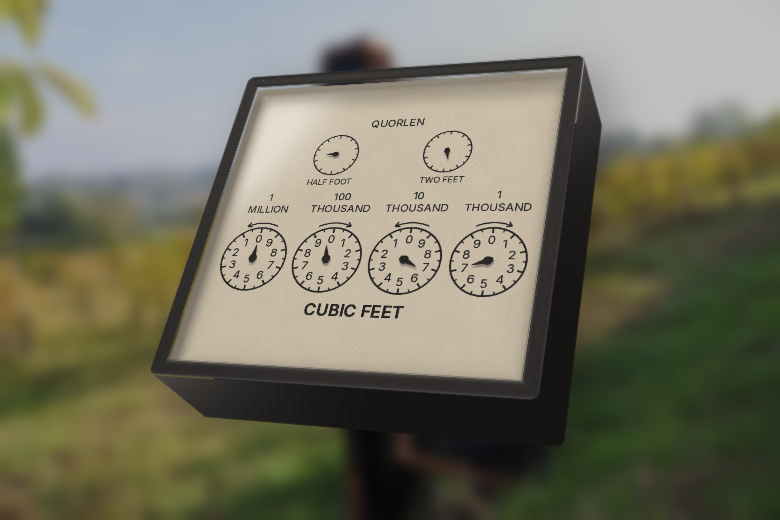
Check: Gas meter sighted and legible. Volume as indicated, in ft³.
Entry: 996700 ft³
